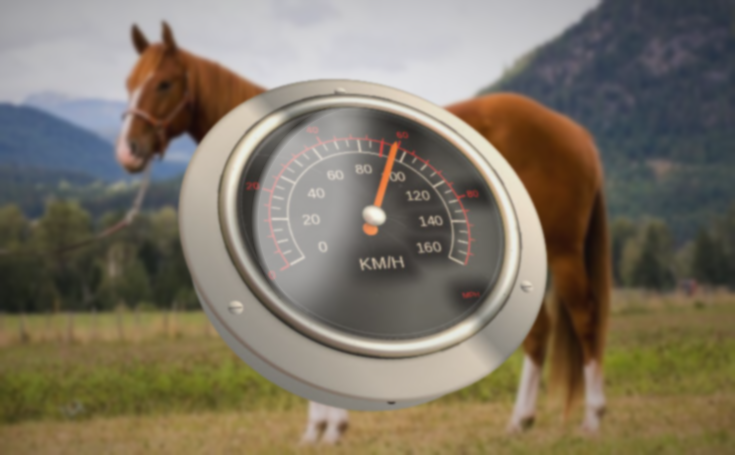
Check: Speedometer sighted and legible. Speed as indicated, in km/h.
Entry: 95 km/h
